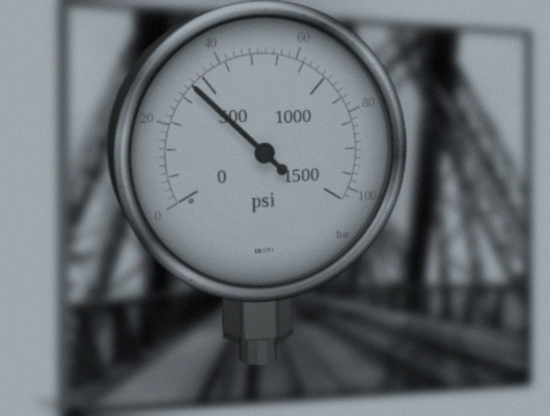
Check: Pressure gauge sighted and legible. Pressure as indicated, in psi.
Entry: 450 psi
